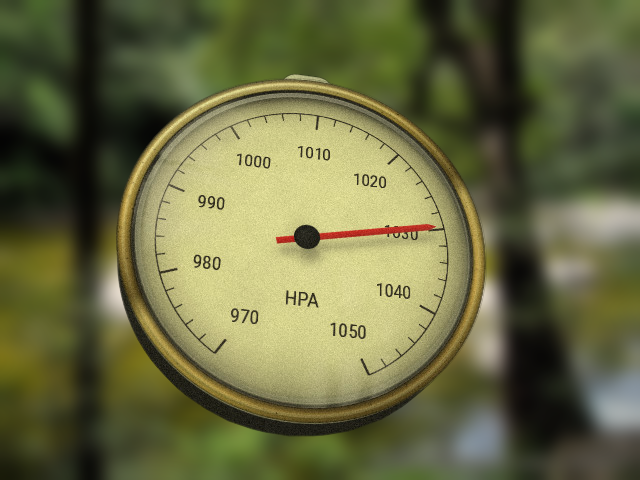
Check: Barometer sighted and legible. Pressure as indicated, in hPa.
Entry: 1030 hPa
